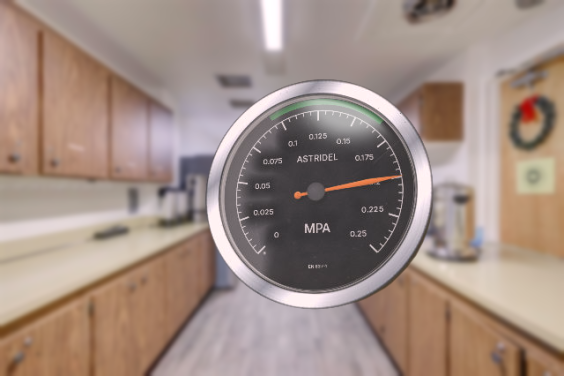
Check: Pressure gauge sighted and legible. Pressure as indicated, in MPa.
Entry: 0.2 MPa
